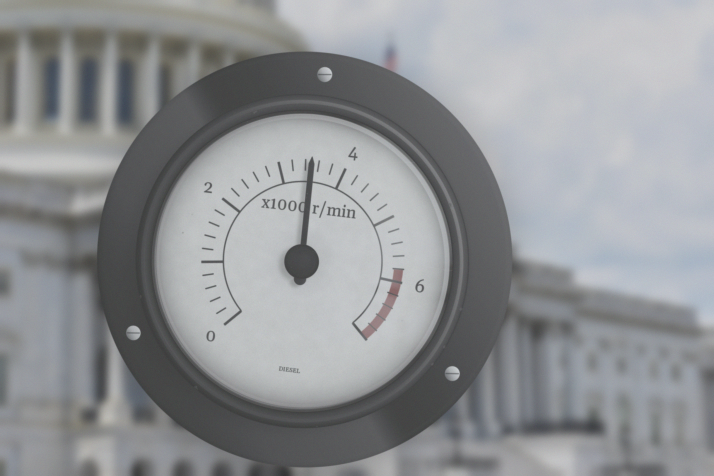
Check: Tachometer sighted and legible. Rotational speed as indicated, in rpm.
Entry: 3500 rpm
